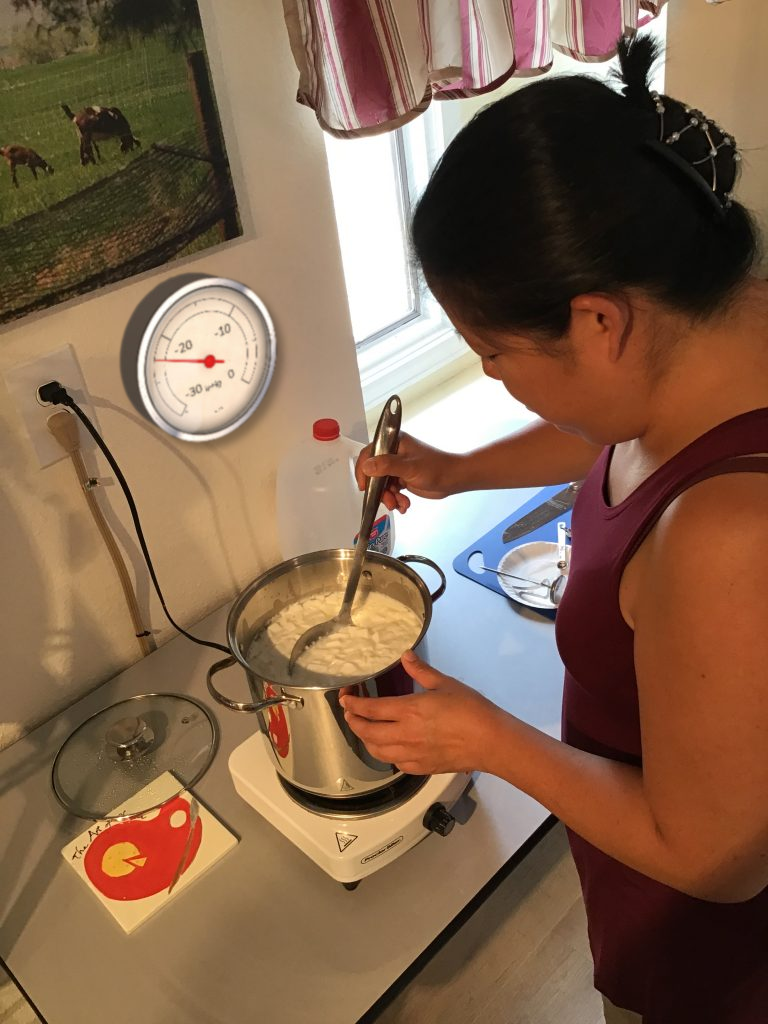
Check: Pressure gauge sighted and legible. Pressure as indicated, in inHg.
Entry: -22.5 inHg
